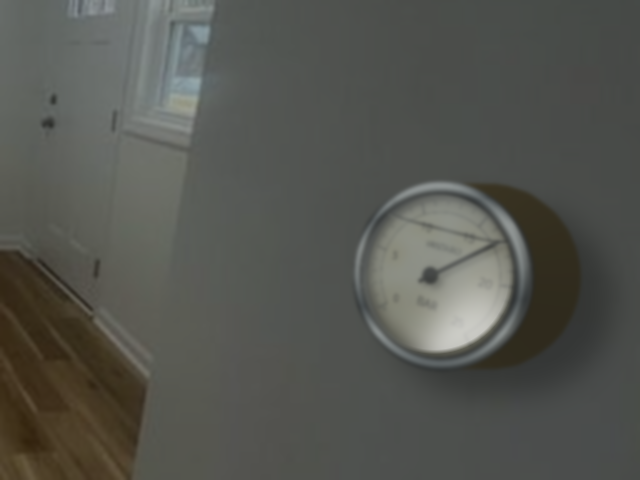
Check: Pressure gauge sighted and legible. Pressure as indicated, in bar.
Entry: 17 bar
